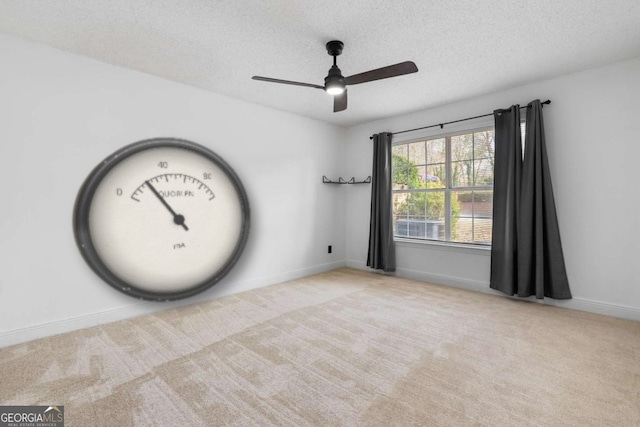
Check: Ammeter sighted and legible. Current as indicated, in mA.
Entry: 20 mA
